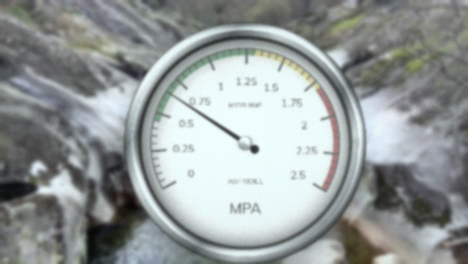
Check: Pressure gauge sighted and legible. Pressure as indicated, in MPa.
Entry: 0.65 MPa
